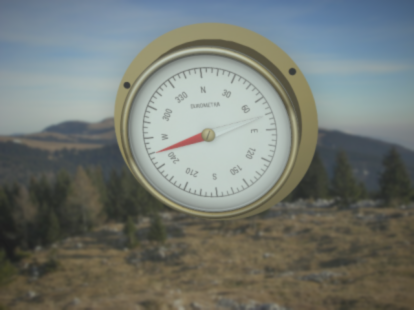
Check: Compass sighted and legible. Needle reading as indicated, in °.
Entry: 255 °
